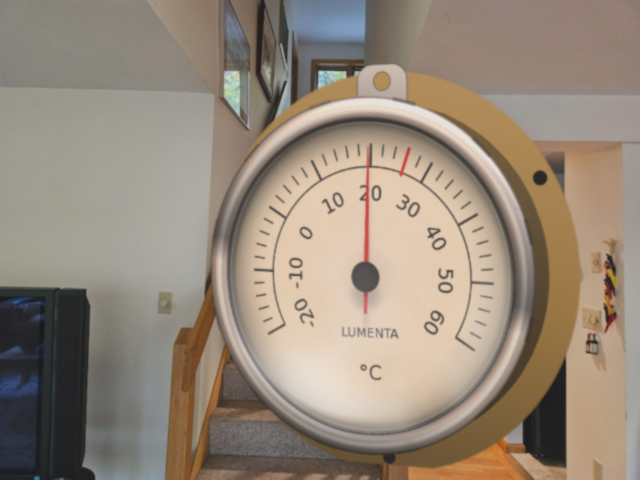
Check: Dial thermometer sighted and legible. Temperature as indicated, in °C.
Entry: 20 °C
